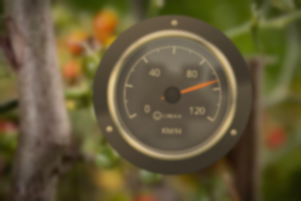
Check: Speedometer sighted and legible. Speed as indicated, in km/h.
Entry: 95 km/h
